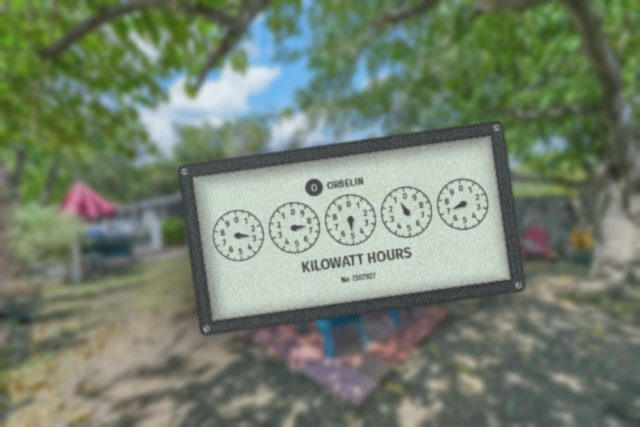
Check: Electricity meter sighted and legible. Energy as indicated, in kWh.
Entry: 27507 kWh
